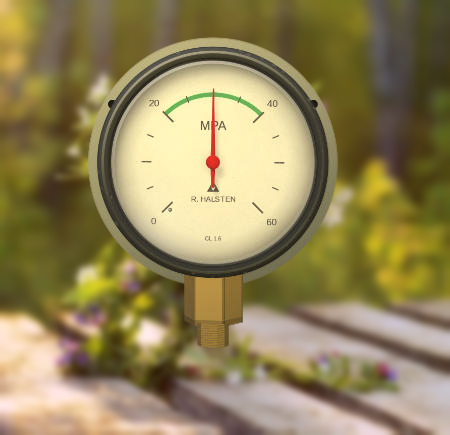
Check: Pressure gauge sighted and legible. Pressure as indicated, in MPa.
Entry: 30 MPa
